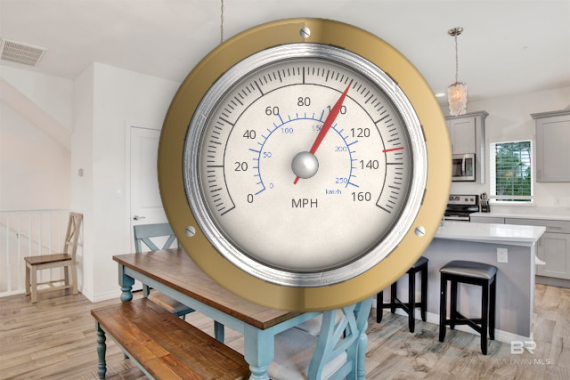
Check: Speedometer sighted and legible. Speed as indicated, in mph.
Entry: 100 mph
